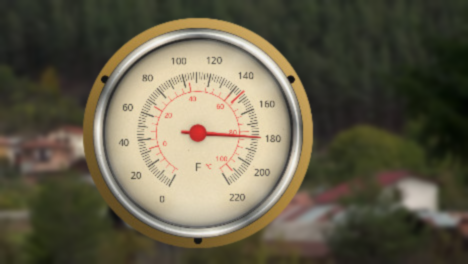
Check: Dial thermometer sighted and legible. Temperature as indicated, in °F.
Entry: 180 °F
